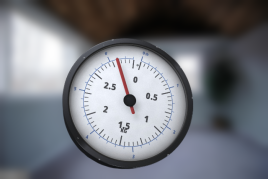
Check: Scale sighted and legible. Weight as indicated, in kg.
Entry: 2.8 kg
